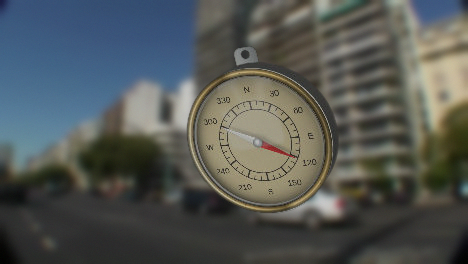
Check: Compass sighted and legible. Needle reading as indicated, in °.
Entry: 120 °
